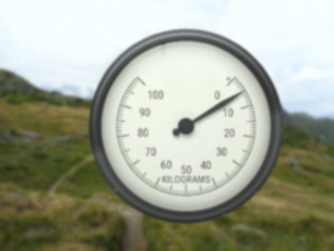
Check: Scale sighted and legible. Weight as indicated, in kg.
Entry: 5 kg
